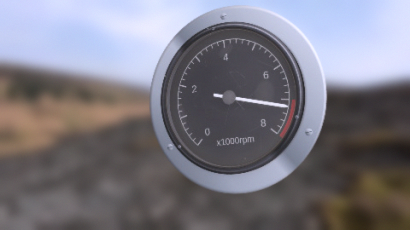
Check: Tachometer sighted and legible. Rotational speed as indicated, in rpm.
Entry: 7200 rpm
